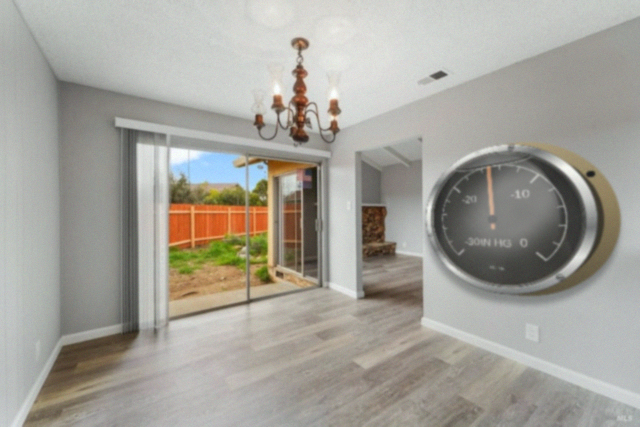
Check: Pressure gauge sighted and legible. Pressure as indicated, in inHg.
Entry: -15 inHg
